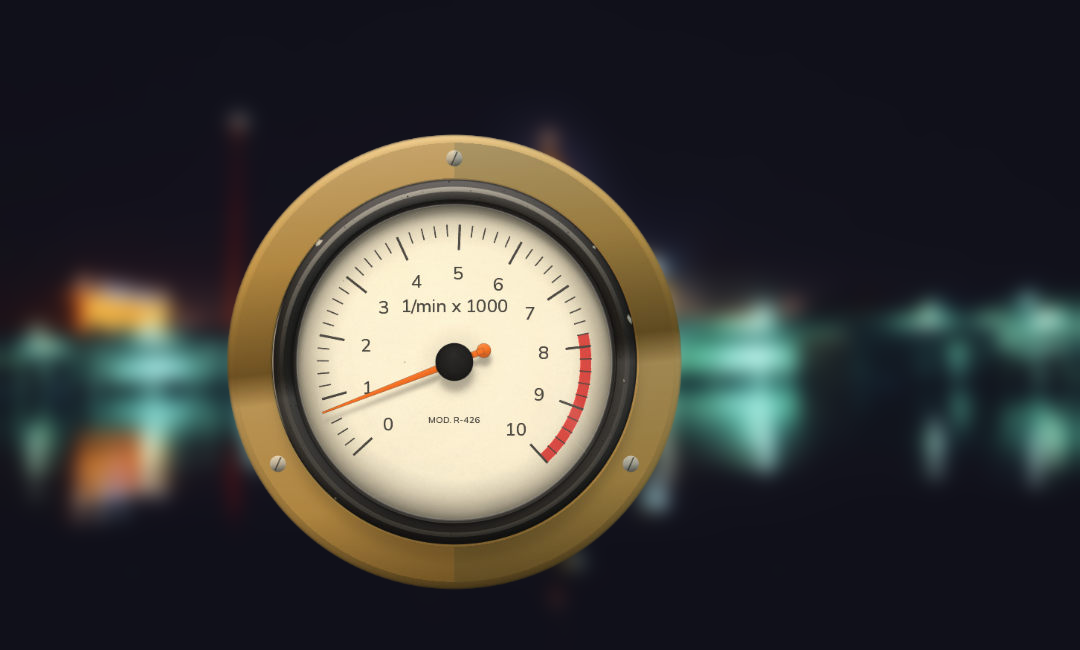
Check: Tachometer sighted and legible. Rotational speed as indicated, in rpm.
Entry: 800 rpm
